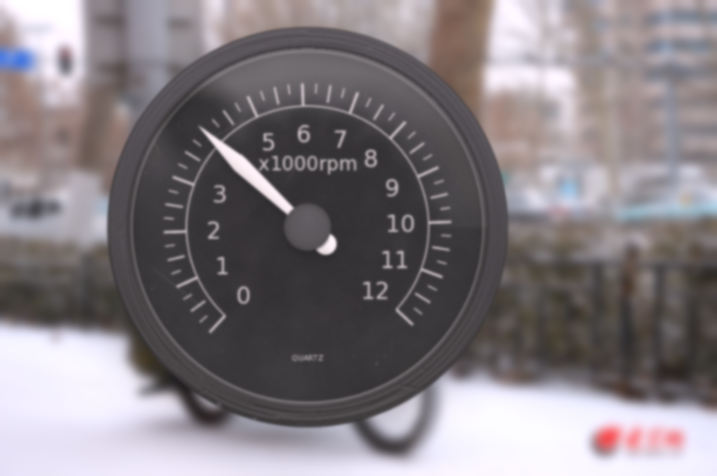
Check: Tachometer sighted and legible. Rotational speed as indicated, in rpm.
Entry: 4000 rpm
